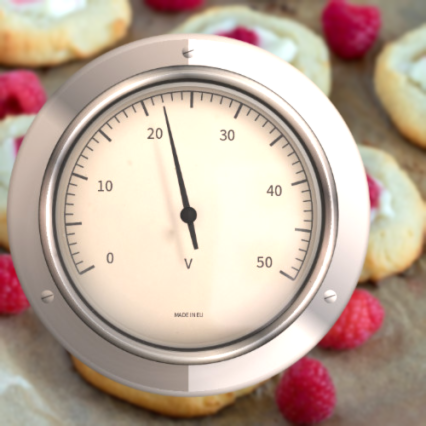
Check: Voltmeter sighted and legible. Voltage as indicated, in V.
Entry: 22 V
